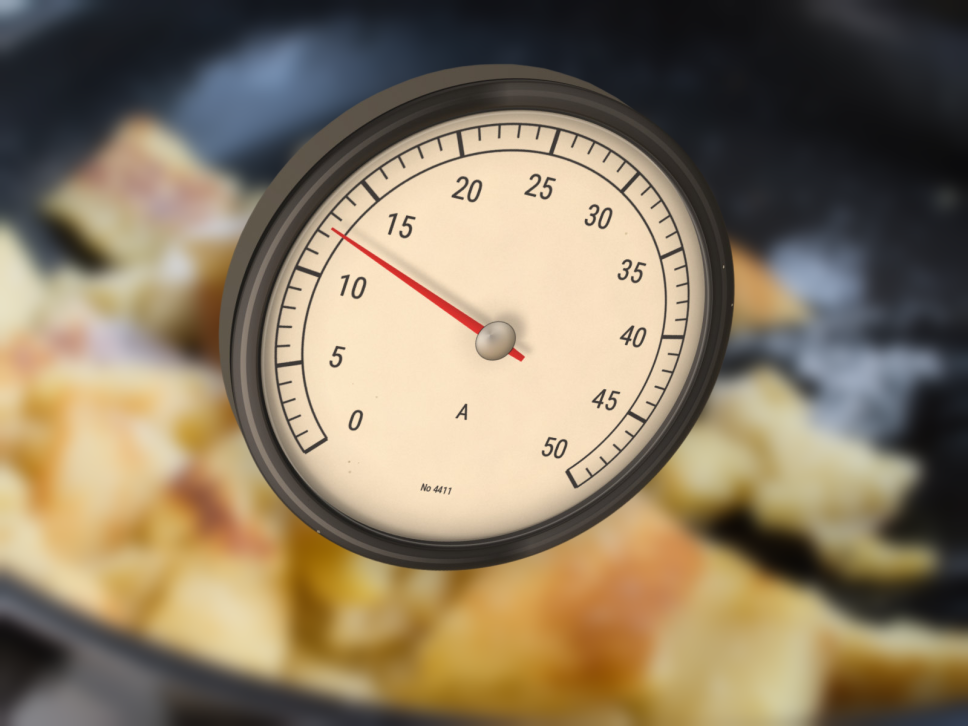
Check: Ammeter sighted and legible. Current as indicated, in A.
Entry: 12.5 A
